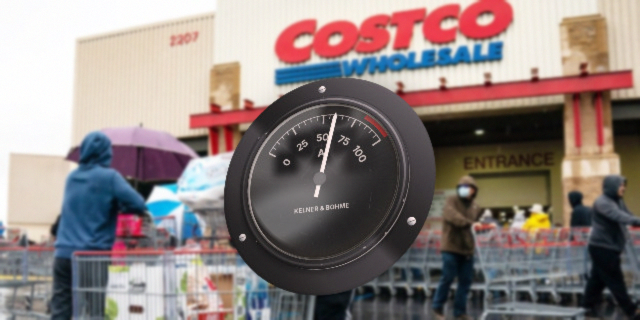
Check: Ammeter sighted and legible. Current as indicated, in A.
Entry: 60 A
